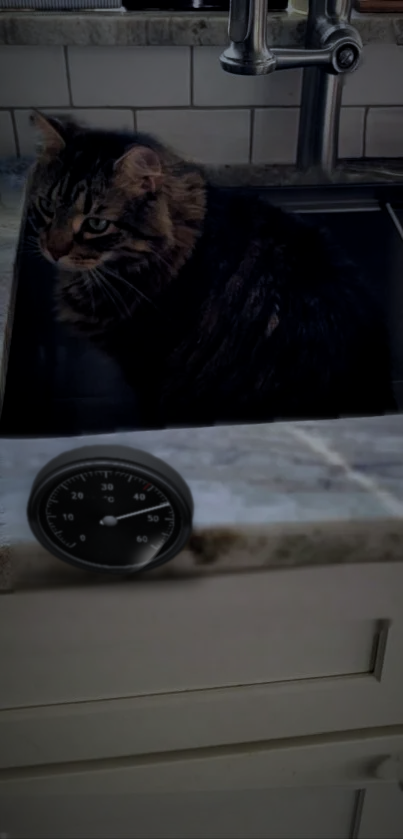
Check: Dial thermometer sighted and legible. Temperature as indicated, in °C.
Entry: 45 °C
